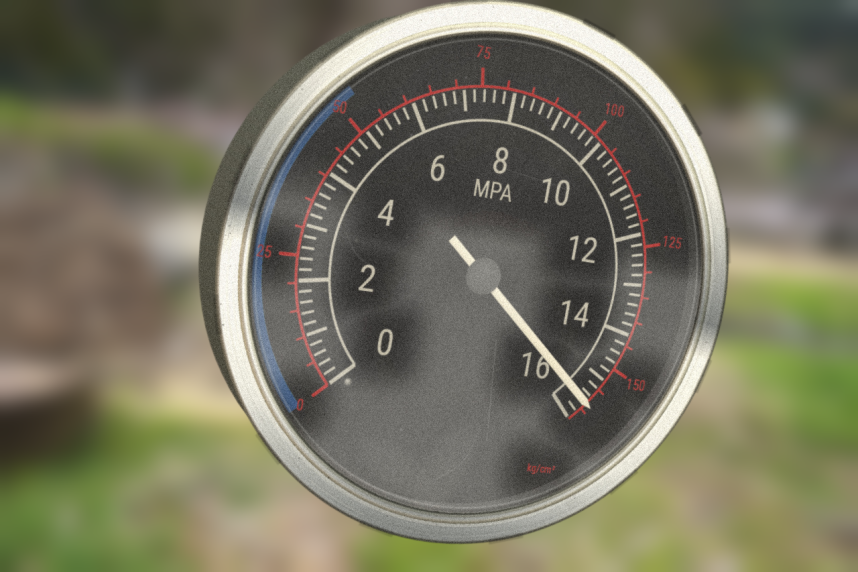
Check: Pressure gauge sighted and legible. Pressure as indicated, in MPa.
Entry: 15.6 MPa
